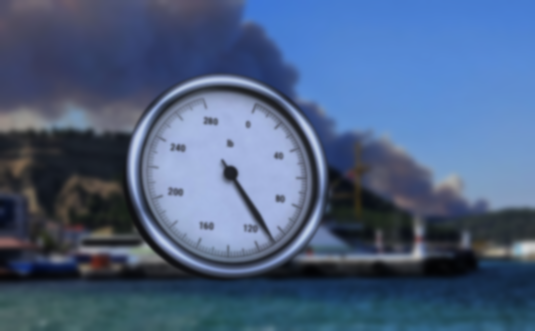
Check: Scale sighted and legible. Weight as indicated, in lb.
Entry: 110 lb
